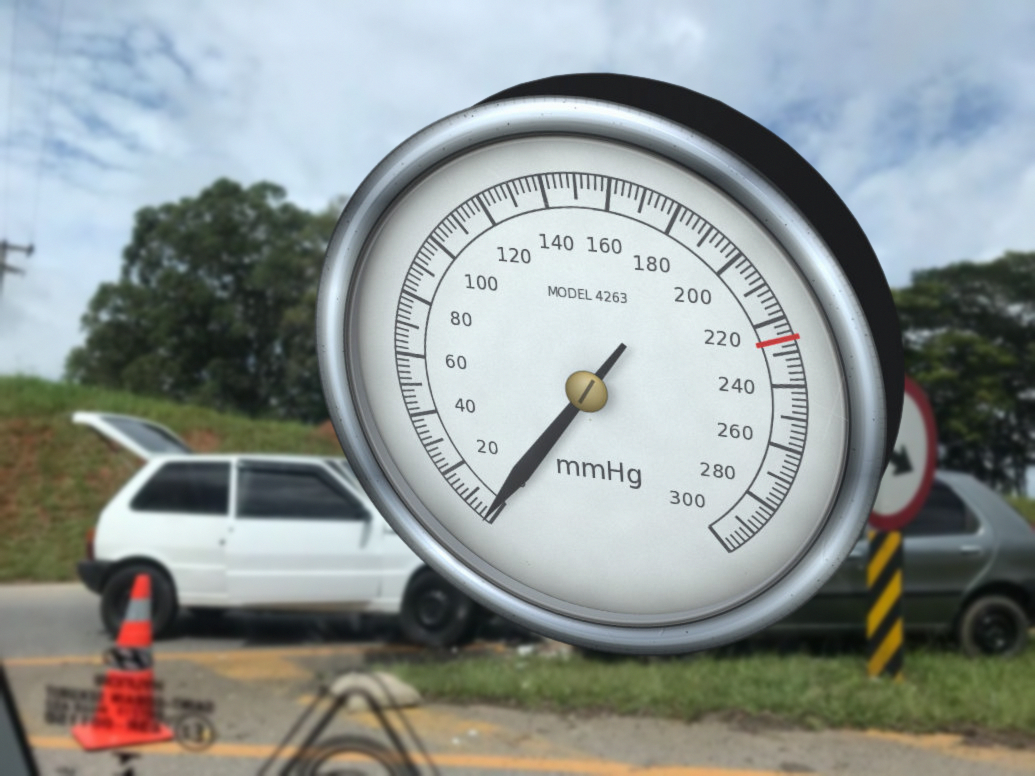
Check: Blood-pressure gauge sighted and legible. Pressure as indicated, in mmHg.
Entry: 2 mmHg
